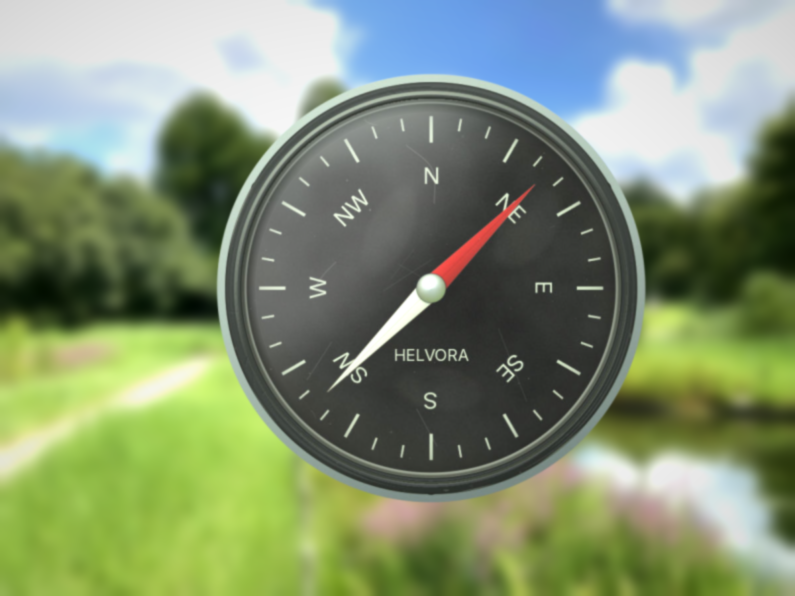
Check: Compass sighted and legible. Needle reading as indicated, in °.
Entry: 45 °
